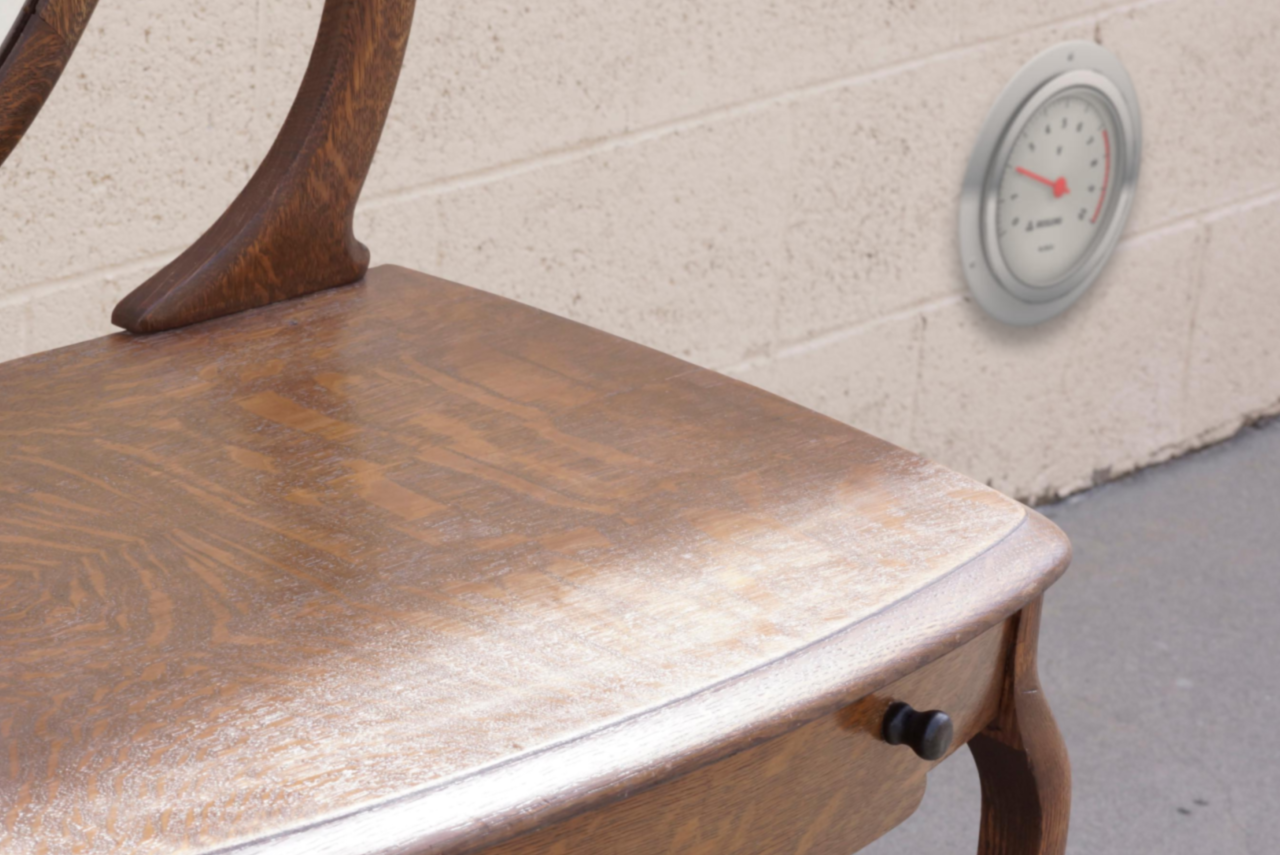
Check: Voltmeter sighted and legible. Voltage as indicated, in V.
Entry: 2 V
